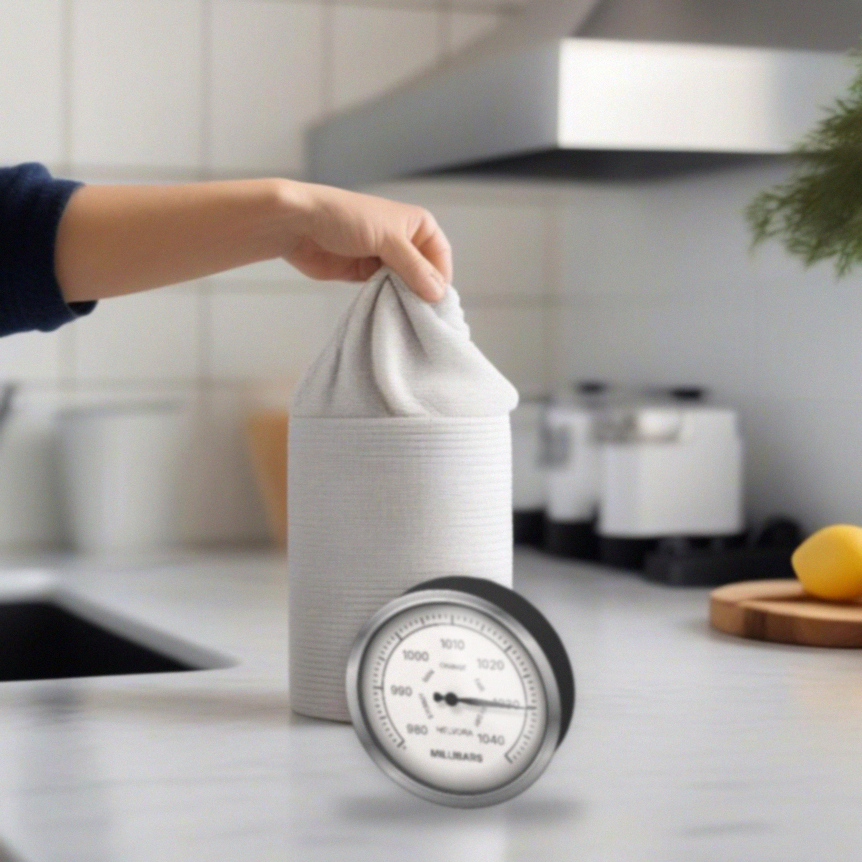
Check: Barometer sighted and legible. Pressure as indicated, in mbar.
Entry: 1030 mbar
